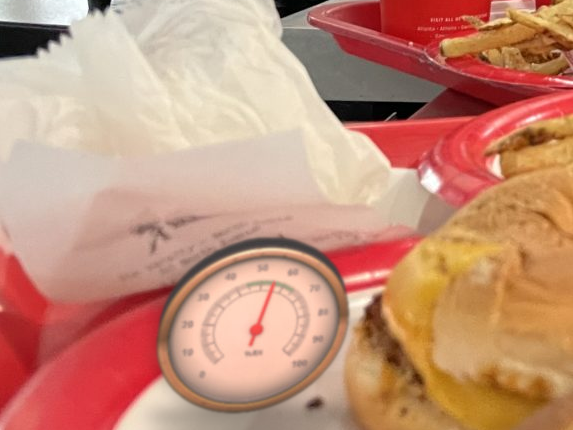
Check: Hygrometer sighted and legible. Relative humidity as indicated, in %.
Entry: 55 %
